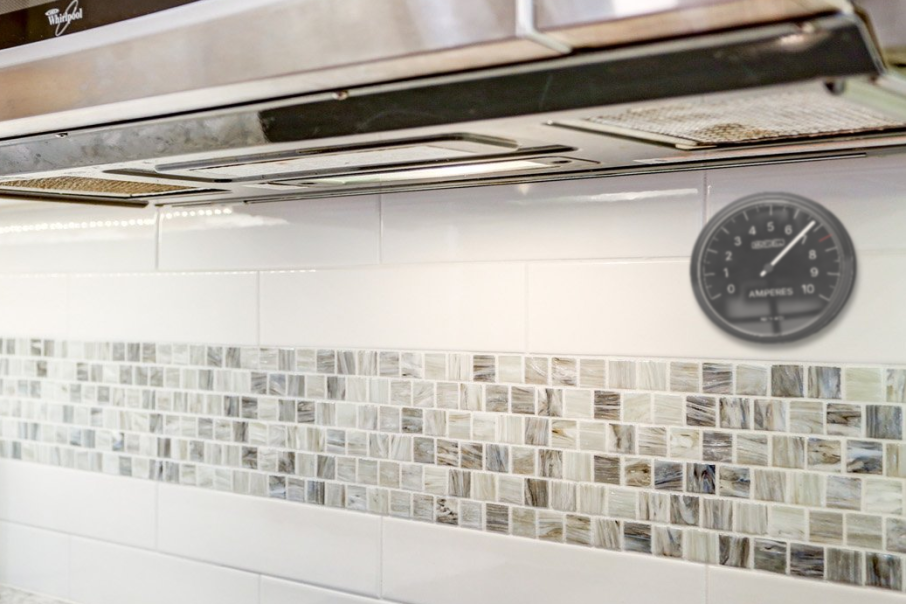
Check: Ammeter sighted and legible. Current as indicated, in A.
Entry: 6.75 A
